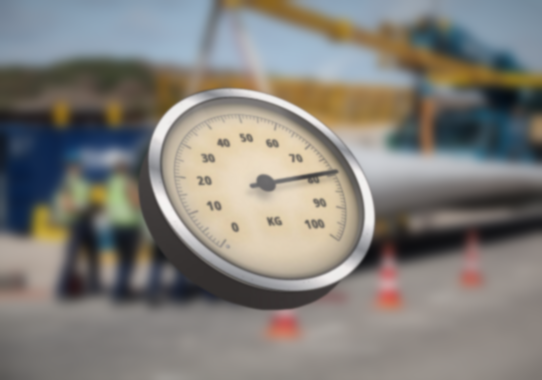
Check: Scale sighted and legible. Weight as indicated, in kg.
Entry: 80 kg
